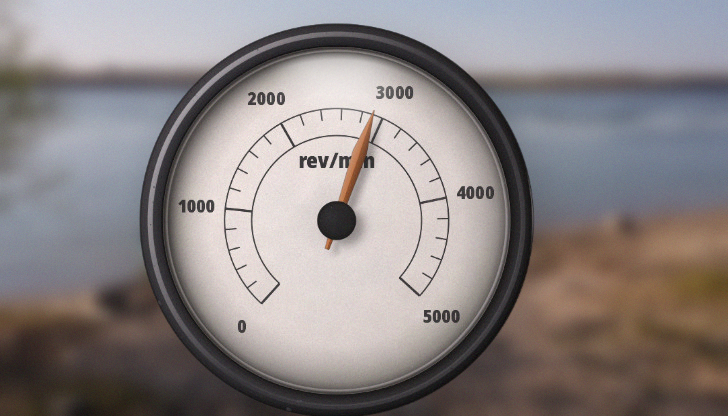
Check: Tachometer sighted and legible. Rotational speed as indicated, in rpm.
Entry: 2900 rpm
